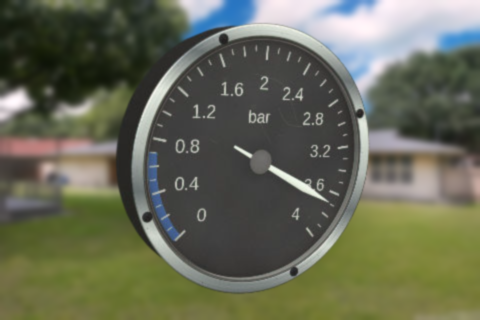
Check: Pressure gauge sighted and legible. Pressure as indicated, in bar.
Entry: 3.7 bar
